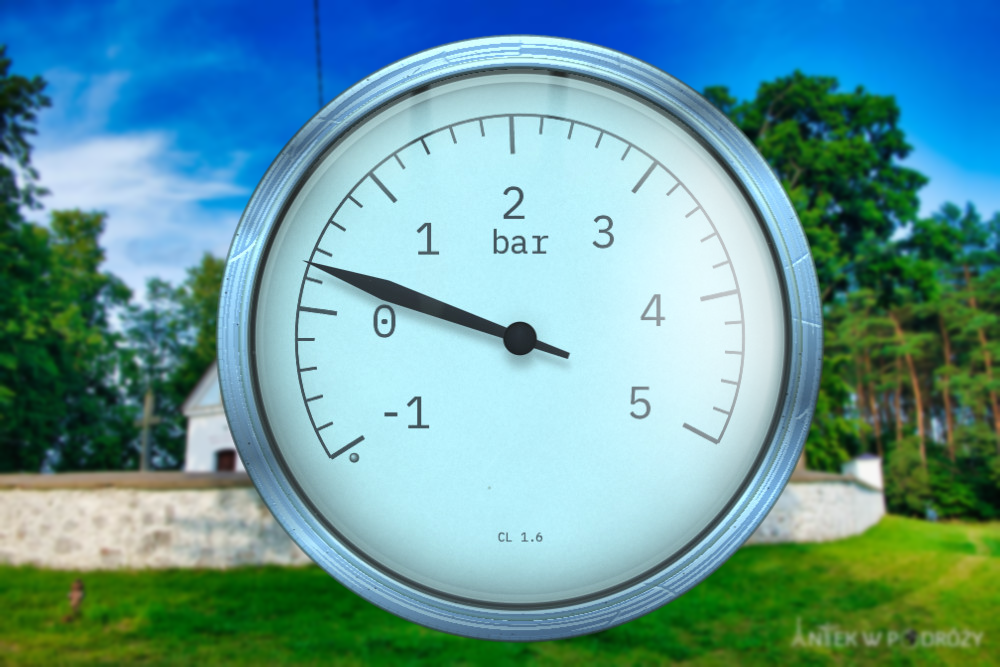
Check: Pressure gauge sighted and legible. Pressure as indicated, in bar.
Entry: 0.3 bar
